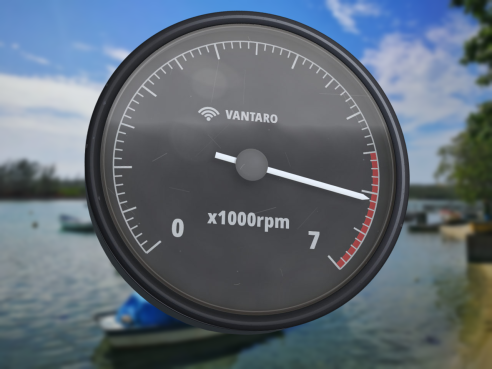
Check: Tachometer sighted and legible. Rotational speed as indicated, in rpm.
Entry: 6100 rpm
